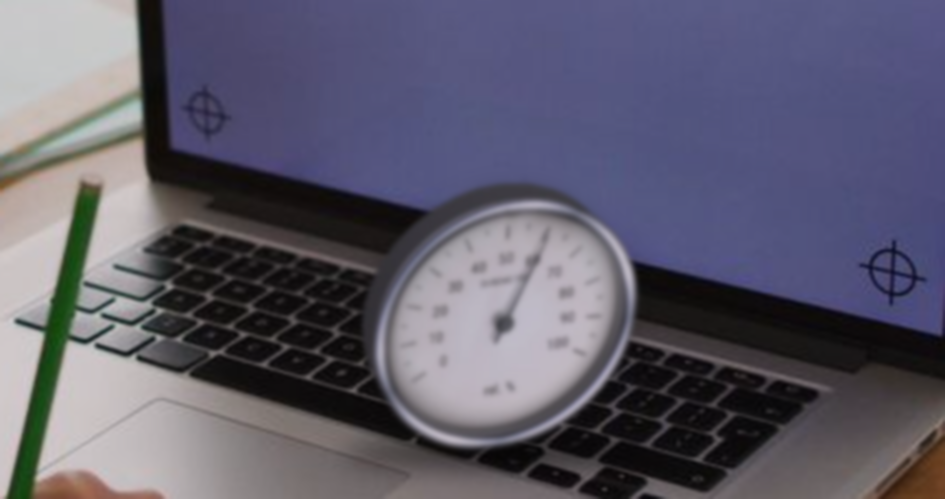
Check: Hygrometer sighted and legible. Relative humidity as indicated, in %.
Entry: 60 %
